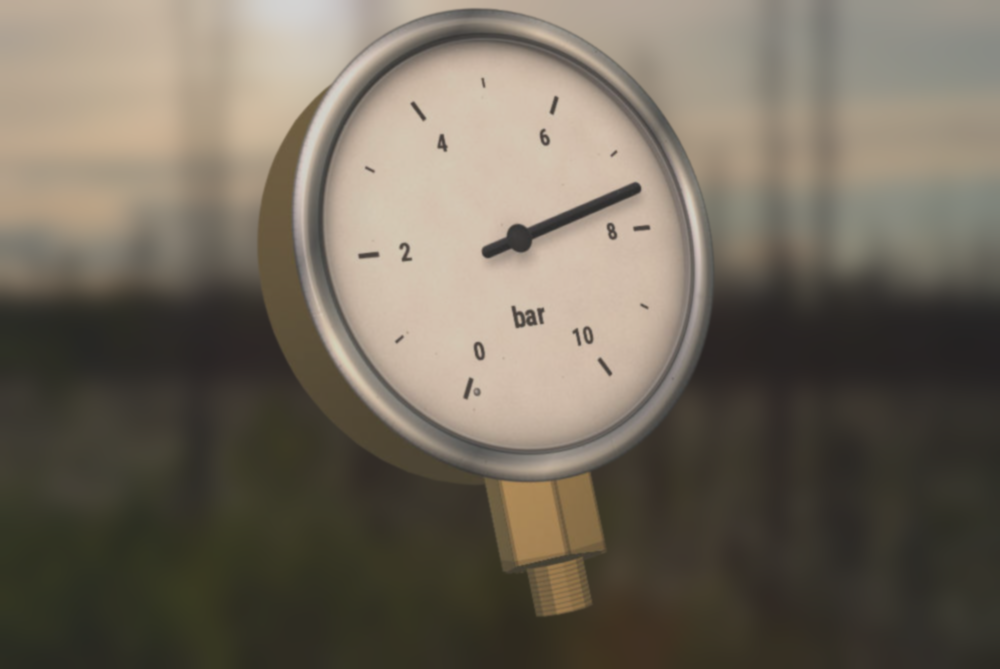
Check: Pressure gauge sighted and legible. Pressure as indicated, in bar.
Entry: 7.5 bar
